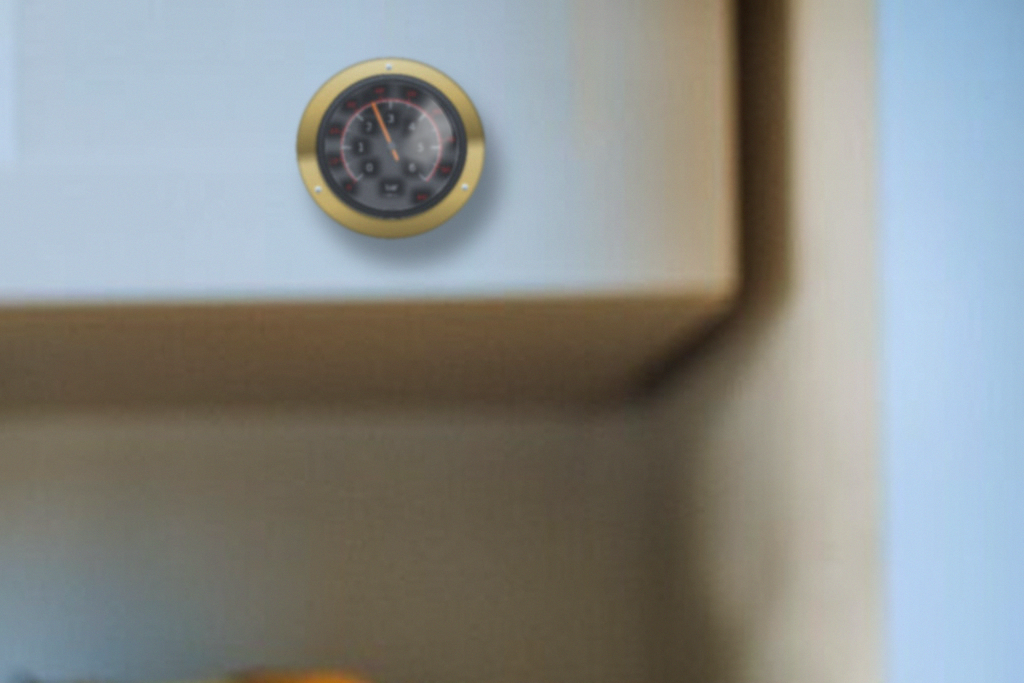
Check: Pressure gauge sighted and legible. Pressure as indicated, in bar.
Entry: 2.5 bar
